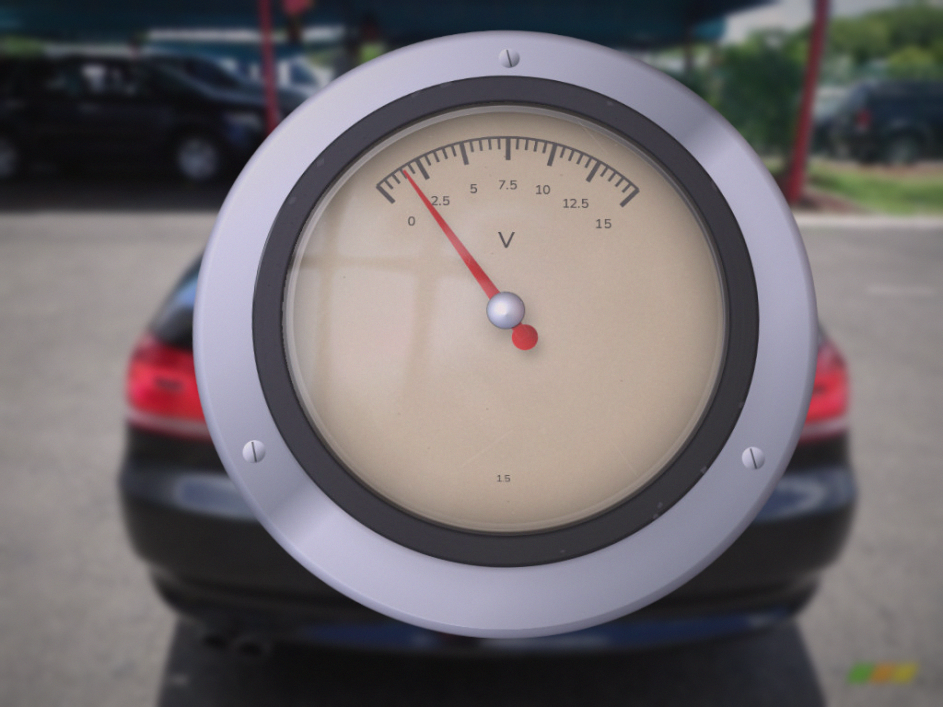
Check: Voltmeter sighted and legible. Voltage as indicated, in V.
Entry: 1.5 V
